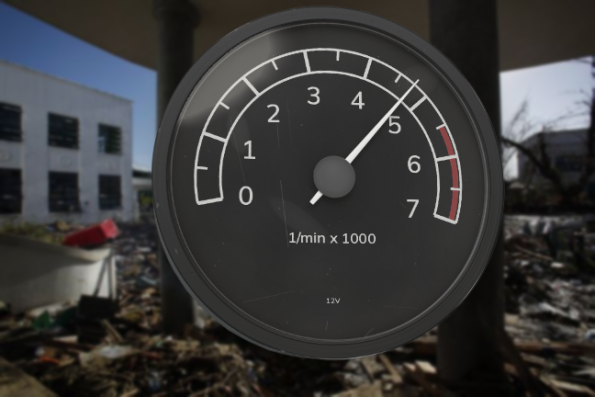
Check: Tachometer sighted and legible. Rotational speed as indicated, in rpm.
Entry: 4750 rpm
